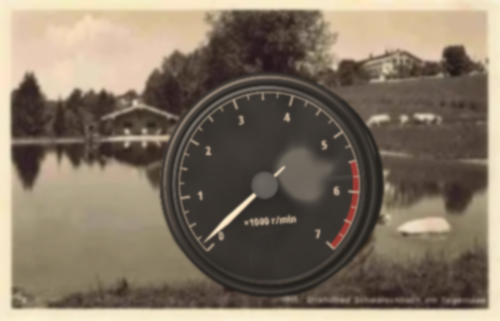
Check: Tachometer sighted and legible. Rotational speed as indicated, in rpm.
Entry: 125 rpm
